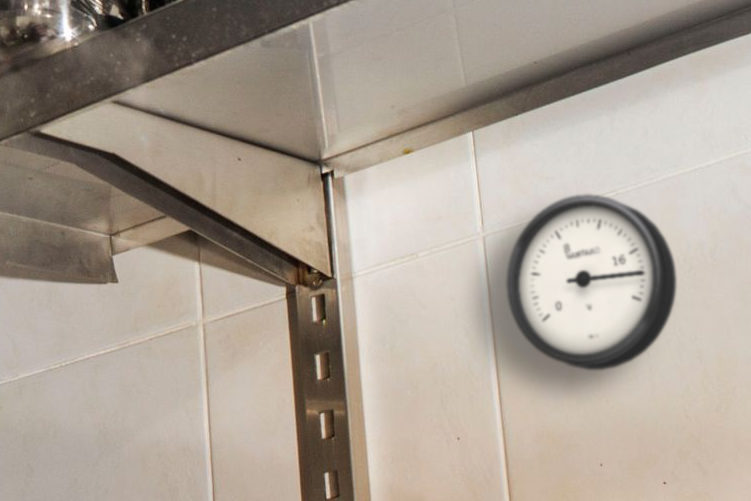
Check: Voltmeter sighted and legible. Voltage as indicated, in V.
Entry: 18 V
